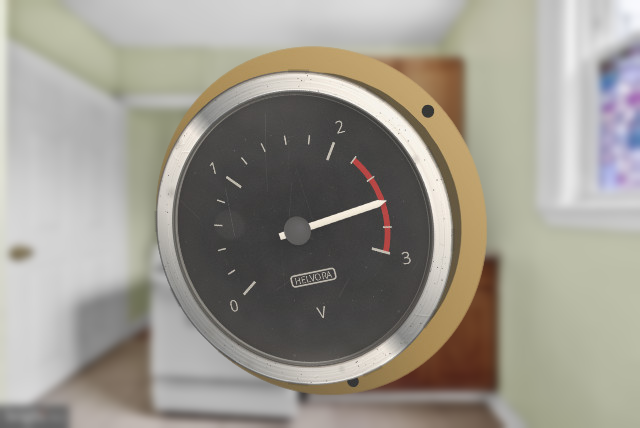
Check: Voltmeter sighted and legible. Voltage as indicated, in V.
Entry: 2.6 V
